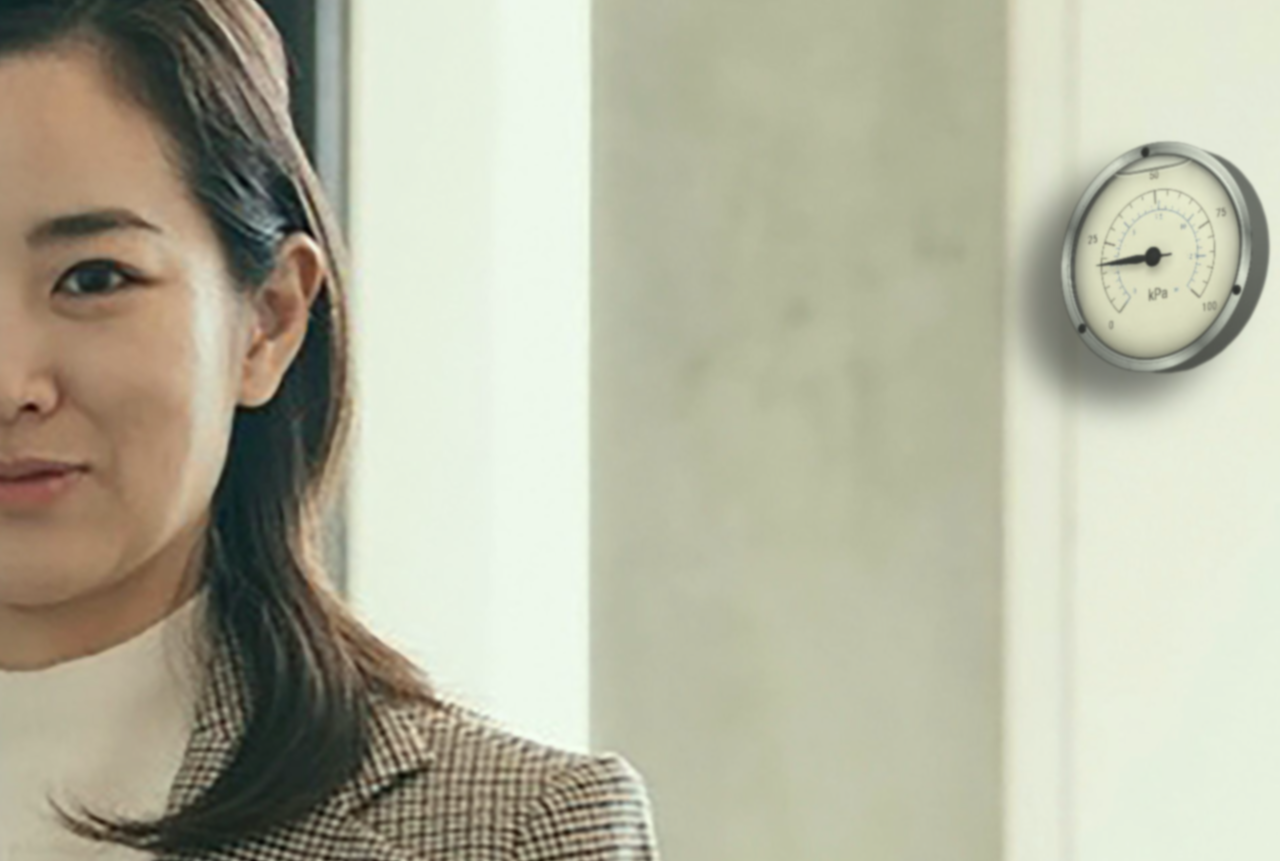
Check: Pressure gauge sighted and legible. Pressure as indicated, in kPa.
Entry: 17.5 kPa
